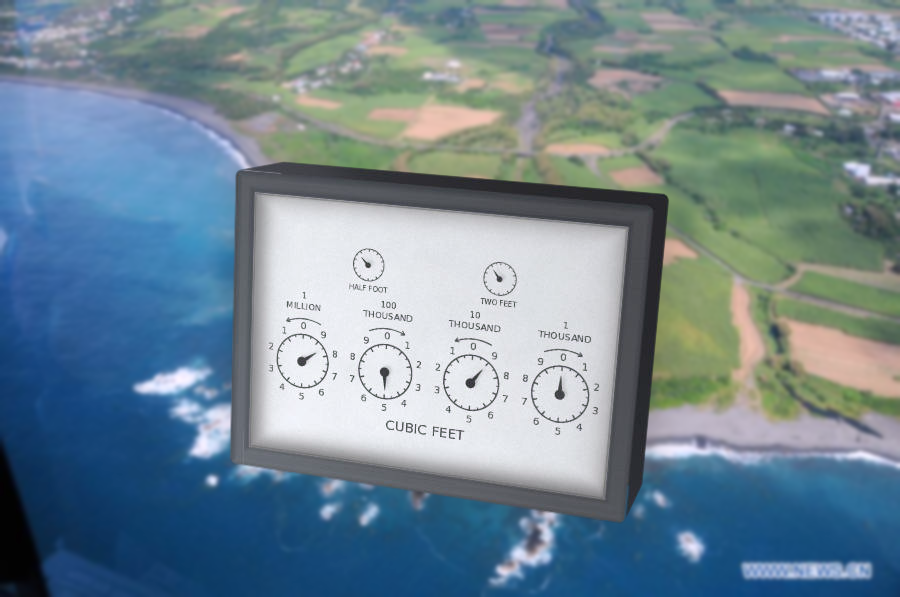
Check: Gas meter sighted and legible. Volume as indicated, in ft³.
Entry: 849000 ft³
